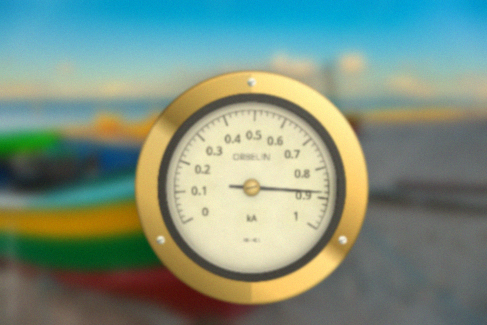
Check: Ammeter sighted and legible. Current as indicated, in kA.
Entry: 0.88 kA
